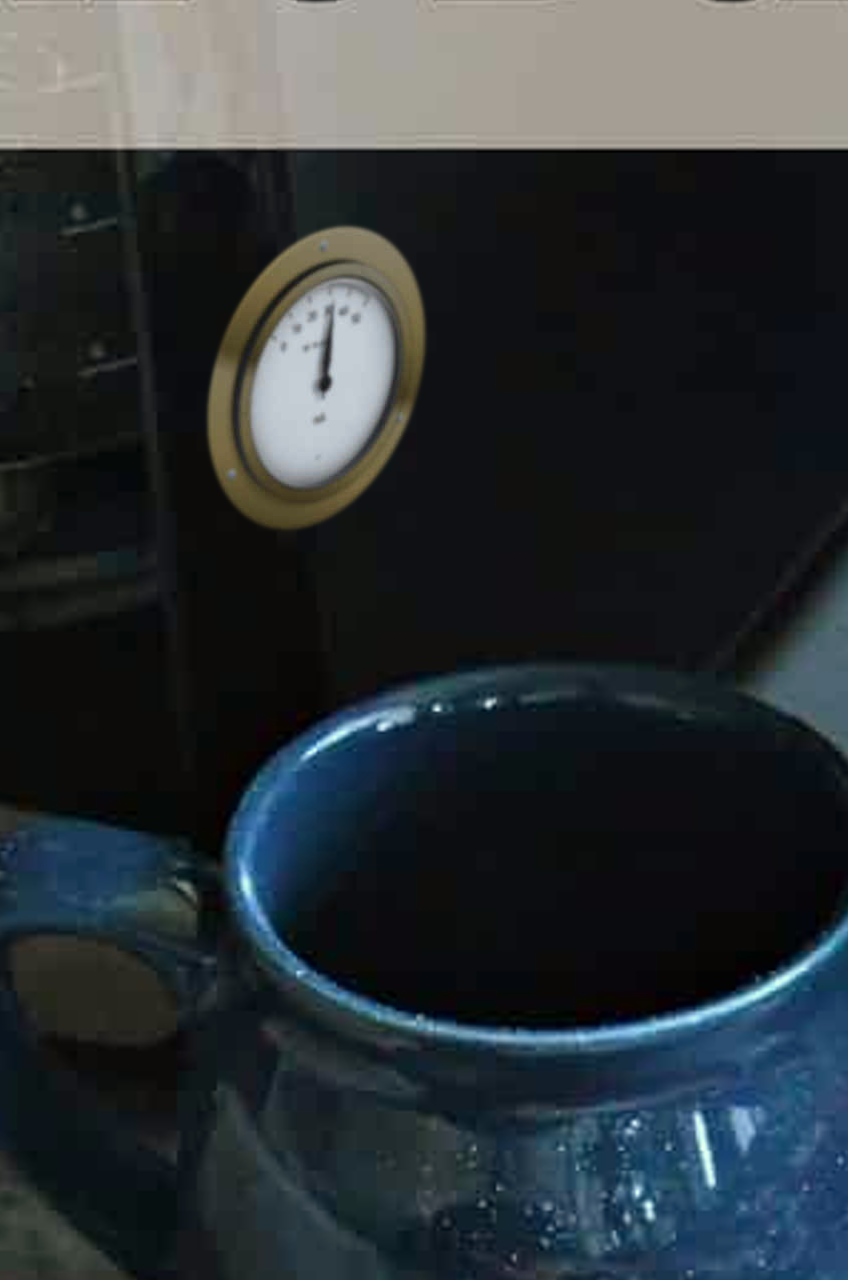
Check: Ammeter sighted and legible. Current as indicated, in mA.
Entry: 30 mA
